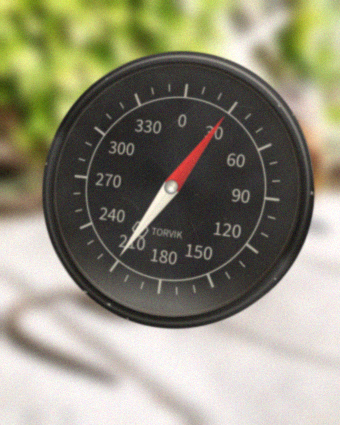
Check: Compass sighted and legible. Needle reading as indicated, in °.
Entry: 30 °
